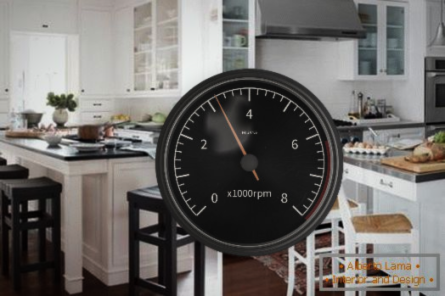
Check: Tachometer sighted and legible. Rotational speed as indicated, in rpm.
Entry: 3200 rpm
